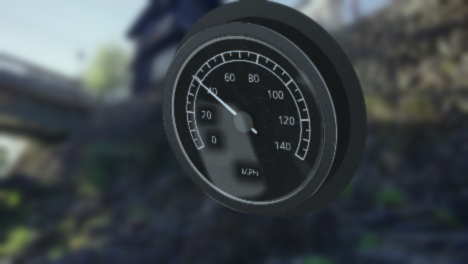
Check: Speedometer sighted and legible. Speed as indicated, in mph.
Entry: 40 mph
